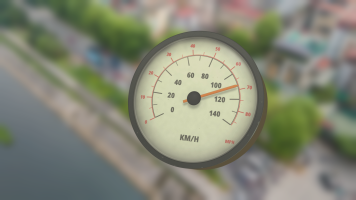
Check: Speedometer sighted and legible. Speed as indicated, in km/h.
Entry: 110 km/h
